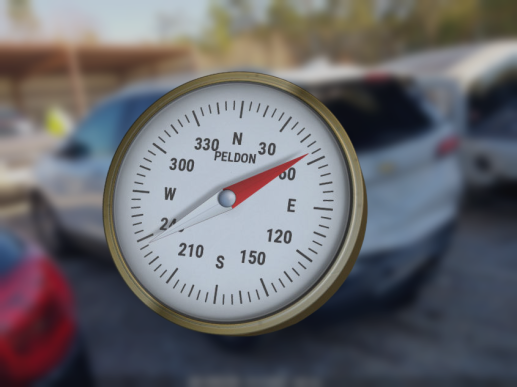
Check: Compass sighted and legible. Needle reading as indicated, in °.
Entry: 55 °
